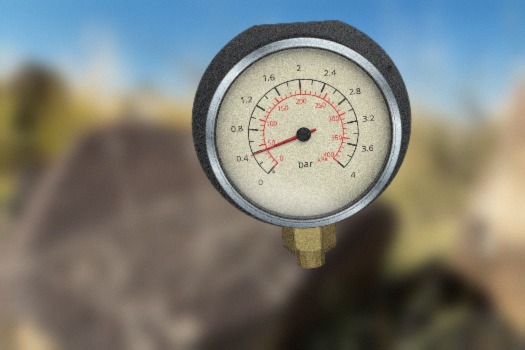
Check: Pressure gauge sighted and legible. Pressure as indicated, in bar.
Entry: 0.4 bar
